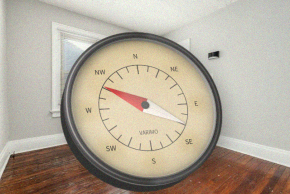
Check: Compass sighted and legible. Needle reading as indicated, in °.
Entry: 300 °
